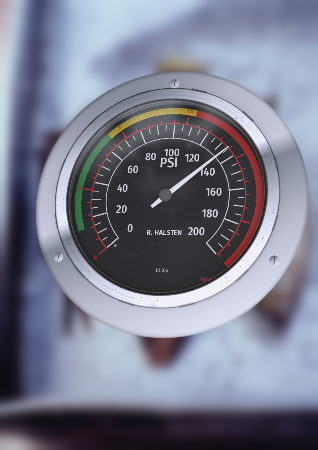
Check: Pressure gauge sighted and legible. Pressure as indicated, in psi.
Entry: 135 psi
